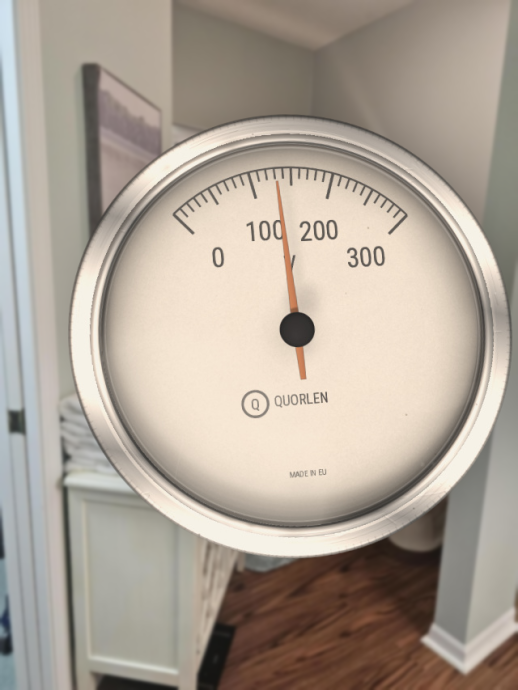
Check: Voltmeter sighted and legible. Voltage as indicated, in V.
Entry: 130 V
